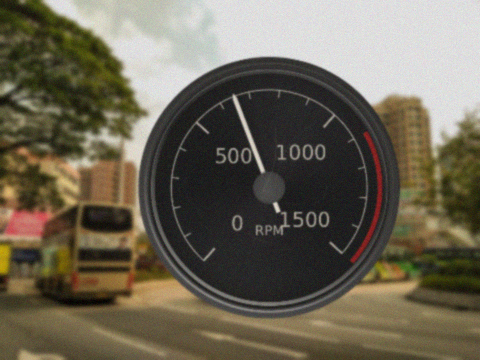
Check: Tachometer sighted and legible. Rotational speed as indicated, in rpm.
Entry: 650 rpm
